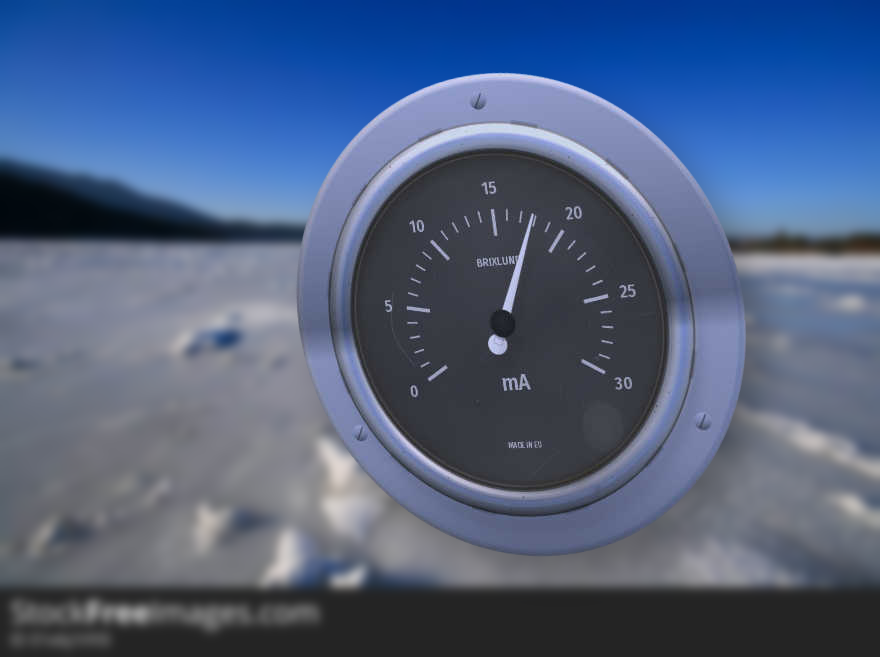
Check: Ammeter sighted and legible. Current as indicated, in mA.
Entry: 18 mA
